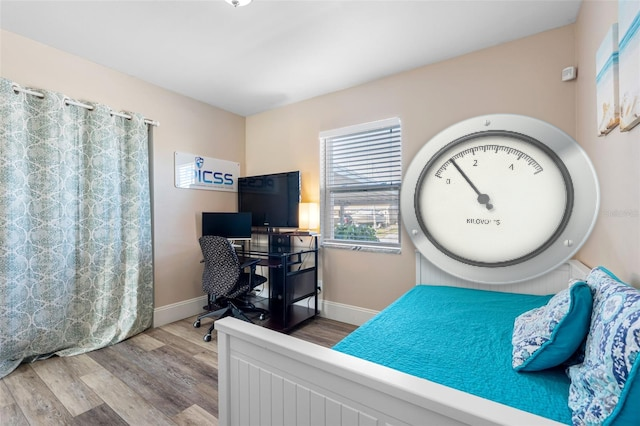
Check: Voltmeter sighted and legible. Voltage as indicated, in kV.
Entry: 1 kV
